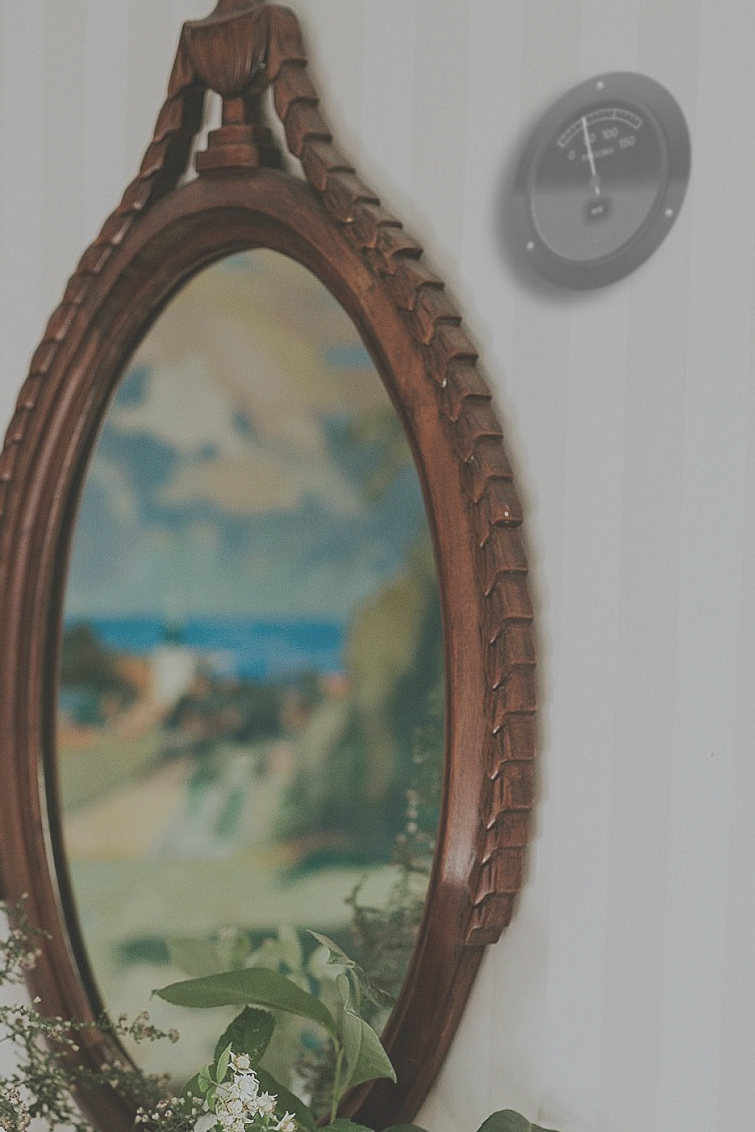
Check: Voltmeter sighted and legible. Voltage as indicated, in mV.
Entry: 50 mV
